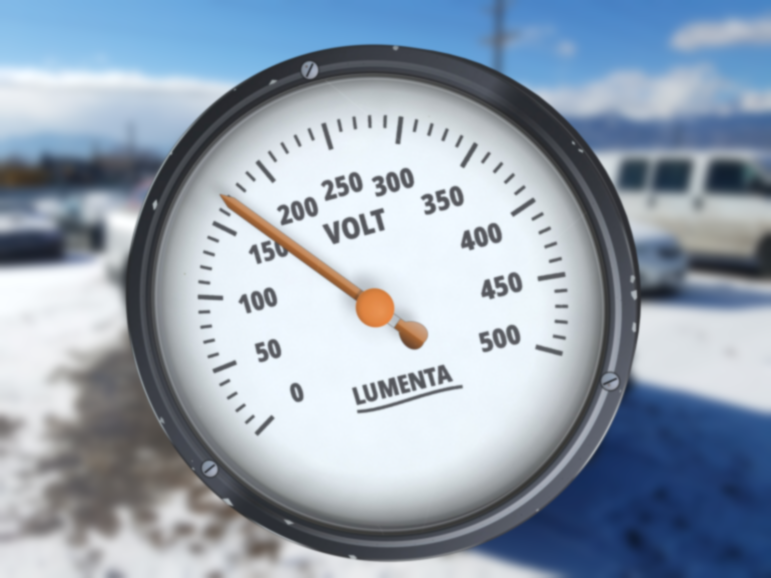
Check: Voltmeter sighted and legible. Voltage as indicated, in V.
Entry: 170 V
